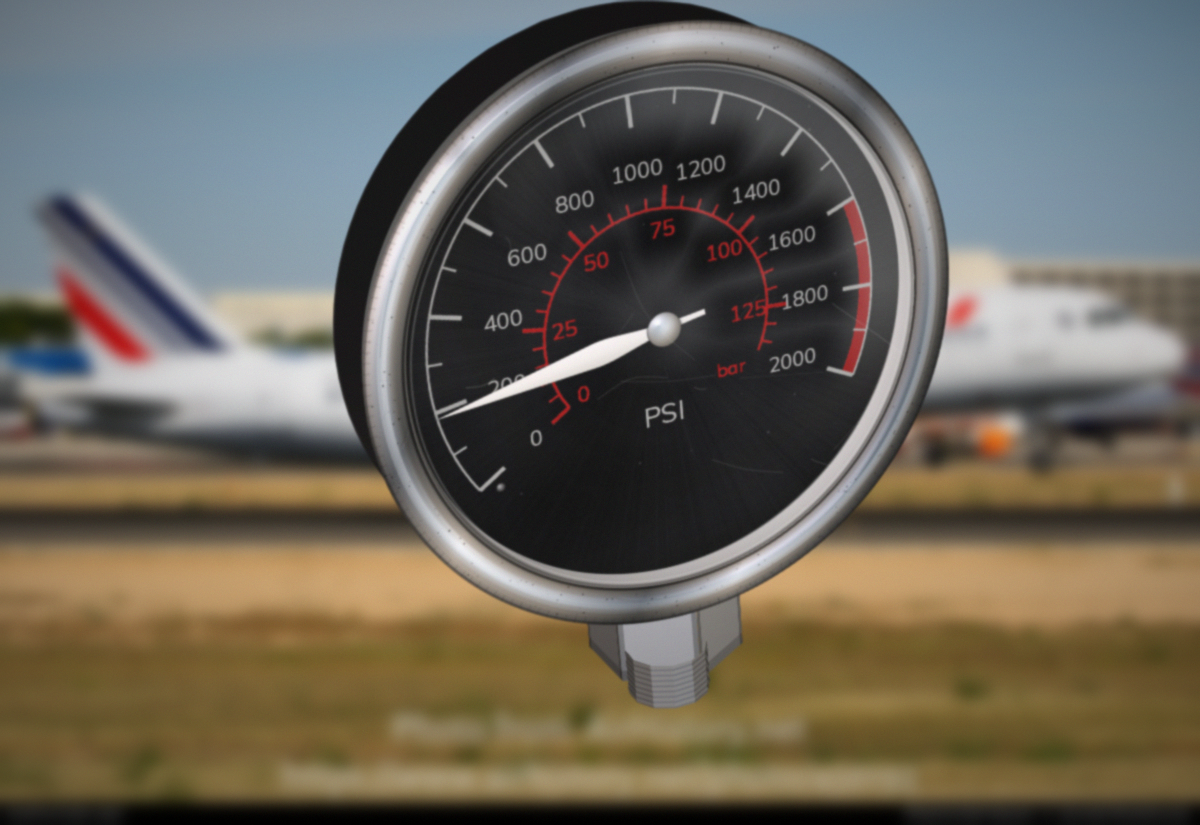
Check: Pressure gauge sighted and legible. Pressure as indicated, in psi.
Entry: 200 psi
